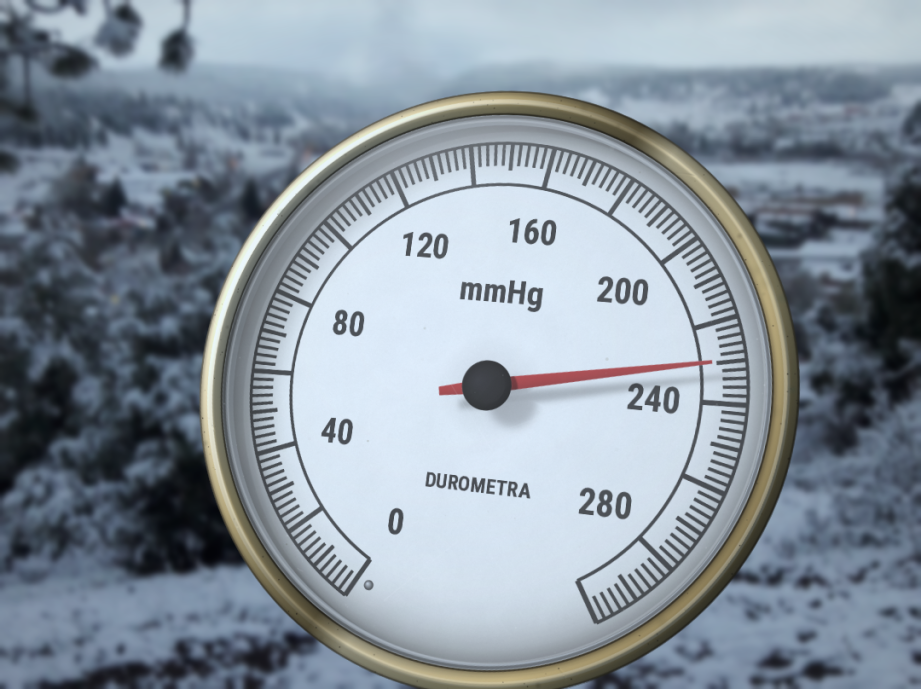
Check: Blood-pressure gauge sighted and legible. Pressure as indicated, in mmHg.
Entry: 230 mmHg
